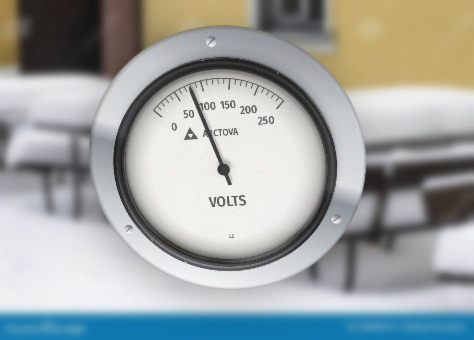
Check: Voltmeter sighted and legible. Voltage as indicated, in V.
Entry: 80 V
